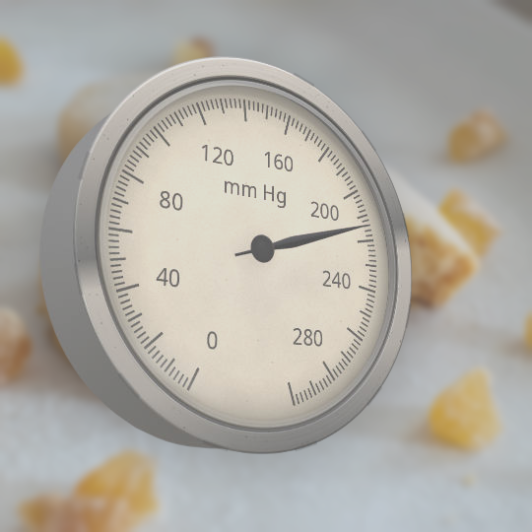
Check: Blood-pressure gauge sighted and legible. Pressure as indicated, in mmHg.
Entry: 214 mmHg
